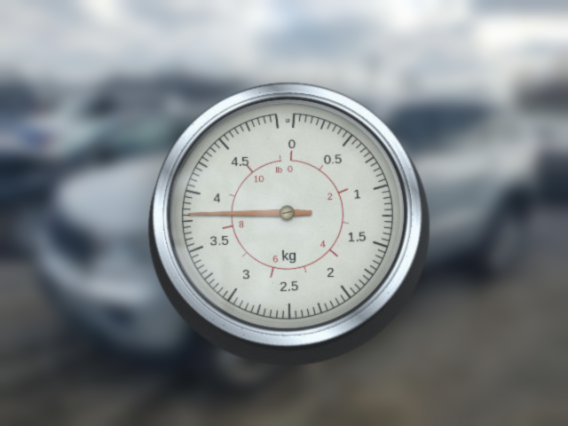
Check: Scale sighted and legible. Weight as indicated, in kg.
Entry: 3.8 kg
